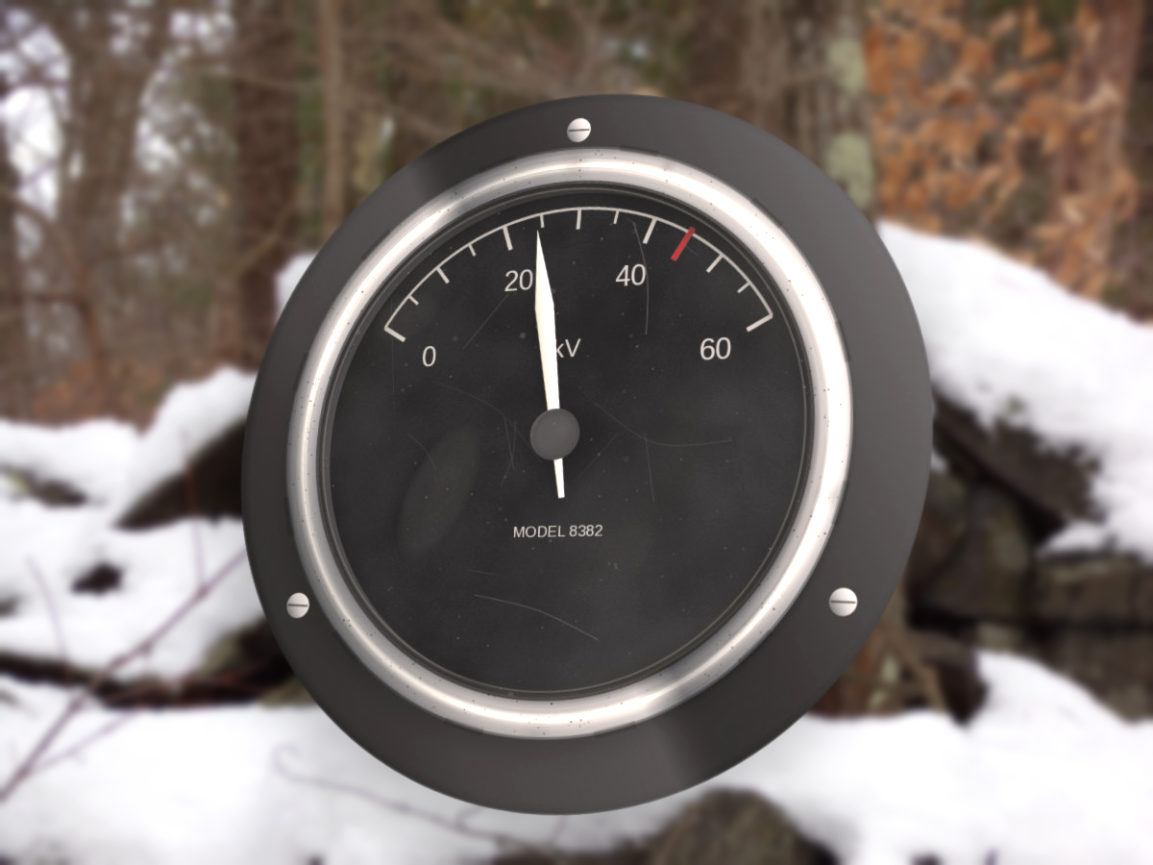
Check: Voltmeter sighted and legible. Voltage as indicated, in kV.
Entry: 25 kV
